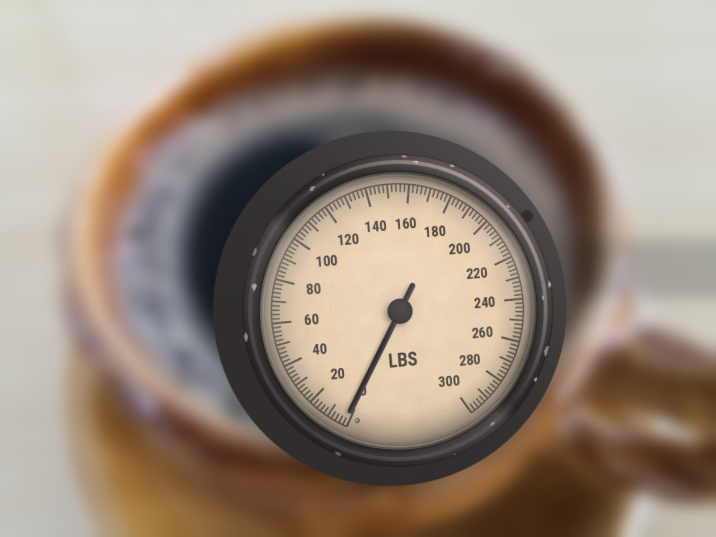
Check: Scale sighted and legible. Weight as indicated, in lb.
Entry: 2 lb
